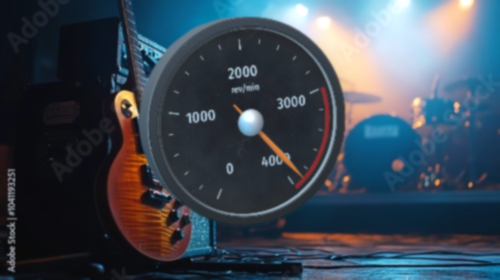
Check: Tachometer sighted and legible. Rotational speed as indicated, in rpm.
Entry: 3900 rpm
